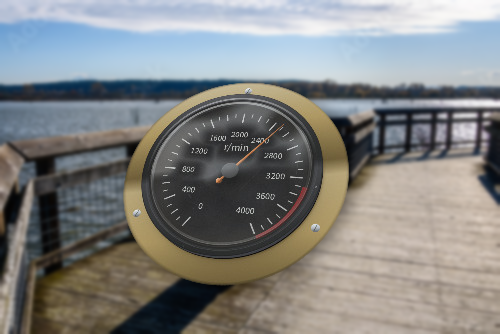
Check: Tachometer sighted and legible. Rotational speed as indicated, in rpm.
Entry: 2500 rpm
